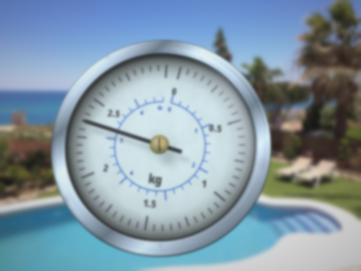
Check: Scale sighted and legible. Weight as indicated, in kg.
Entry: 2.35 kg
